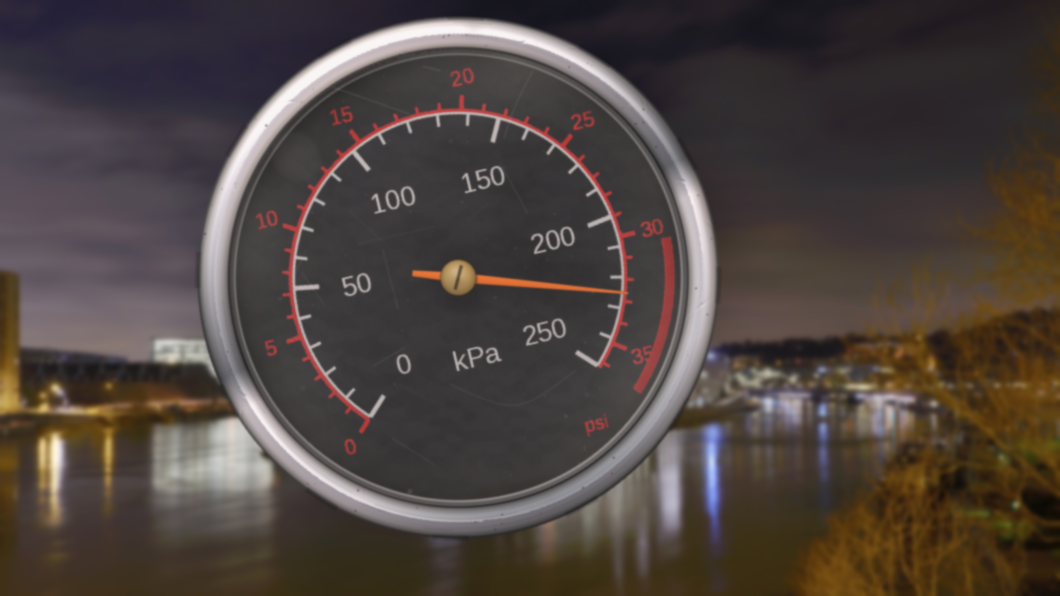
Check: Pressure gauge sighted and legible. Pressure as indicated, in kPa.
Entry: 225 kPa
